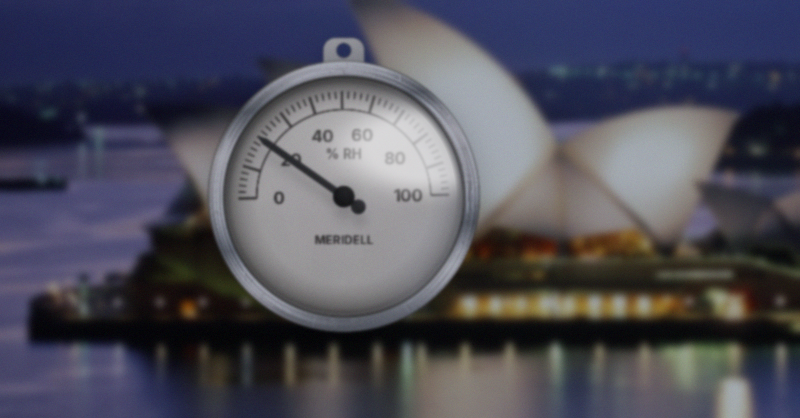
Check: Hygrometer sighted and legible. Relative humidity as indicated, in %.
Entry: 20 %
